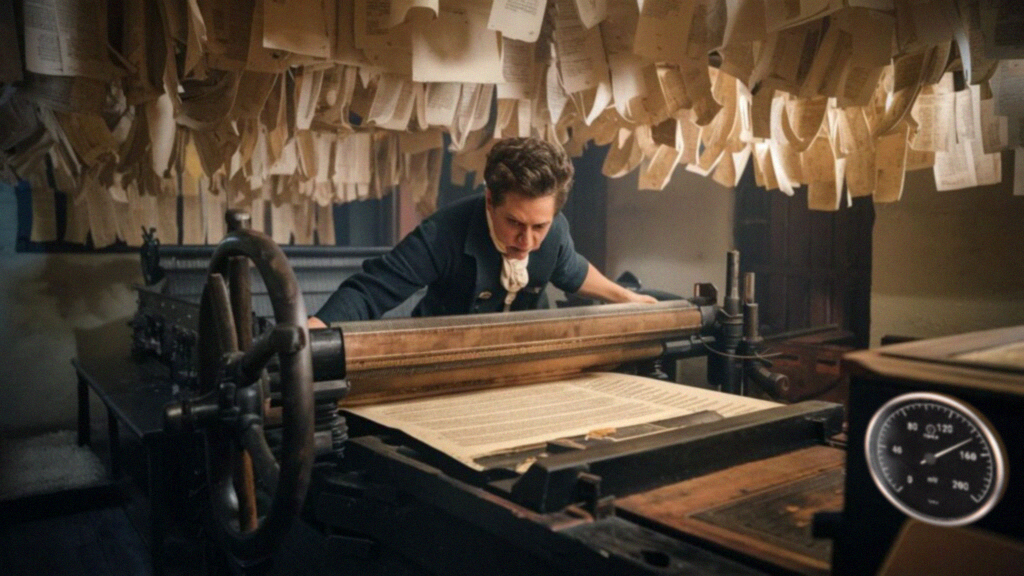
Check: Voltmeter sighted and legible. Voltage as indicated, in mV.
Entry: 145 mV
